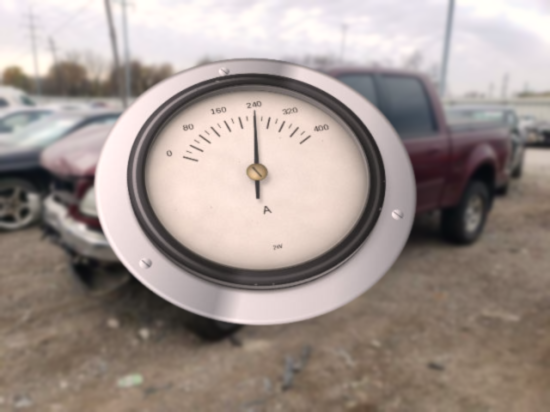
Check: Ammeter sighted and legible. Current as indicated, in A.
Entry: 240 A
